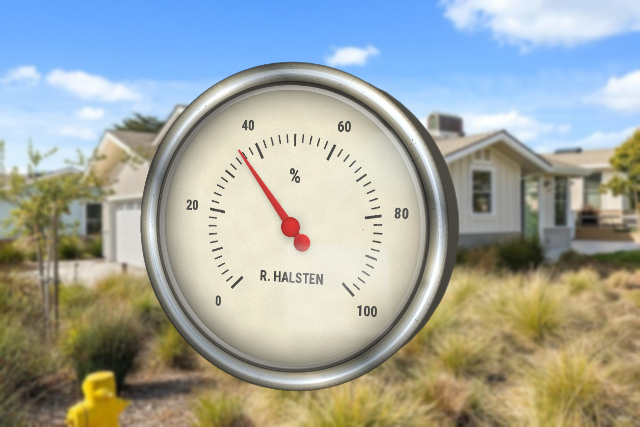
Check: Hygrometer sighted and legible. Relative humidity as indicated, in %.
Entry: 36 %
